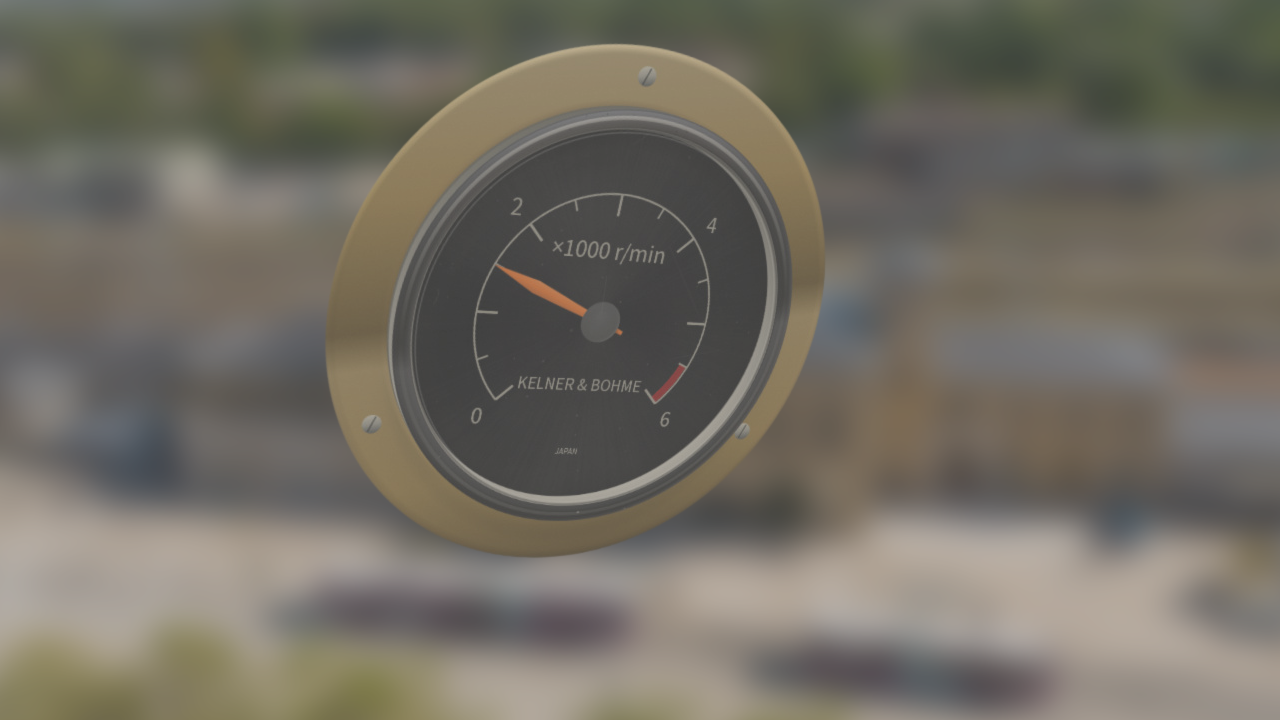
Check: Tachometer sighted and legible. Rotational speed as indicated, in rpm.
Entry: 1500 rpm
